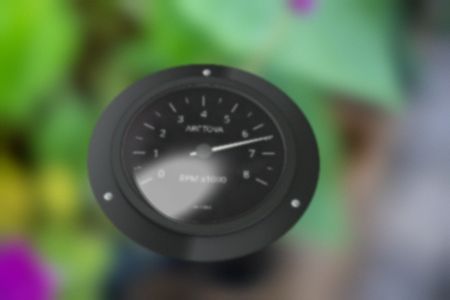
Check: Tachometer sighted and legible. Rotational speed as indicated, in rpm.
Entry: 6500 rpm
